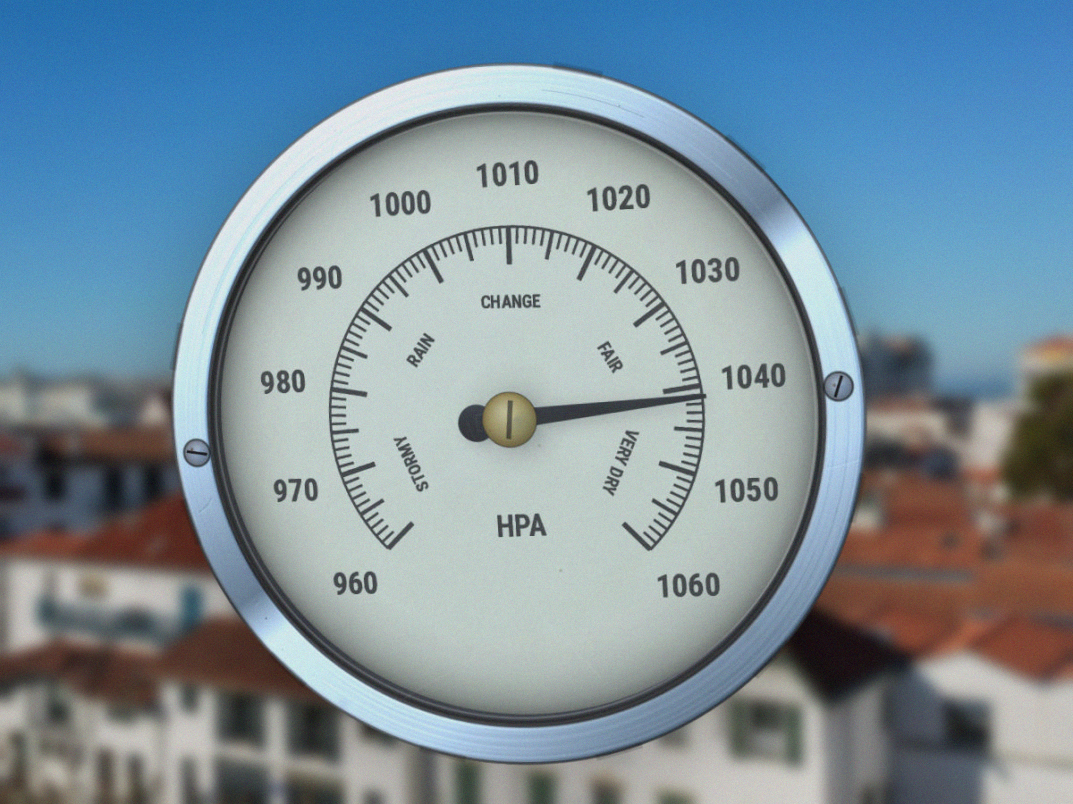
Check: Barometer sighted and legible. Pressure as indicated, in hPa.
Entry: 1041 hPa
